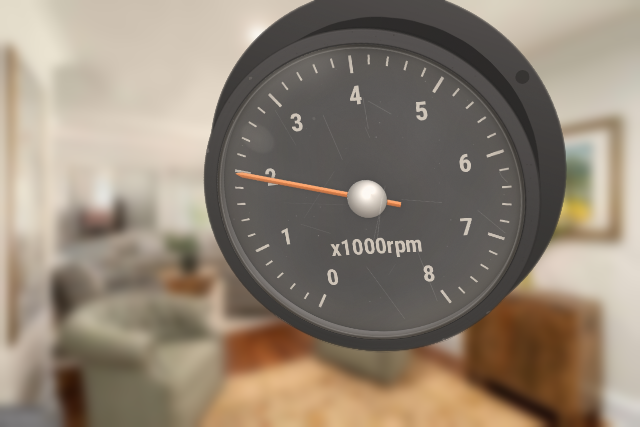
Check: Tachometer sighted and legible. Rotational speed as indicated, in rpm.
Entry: 2000 rpm
